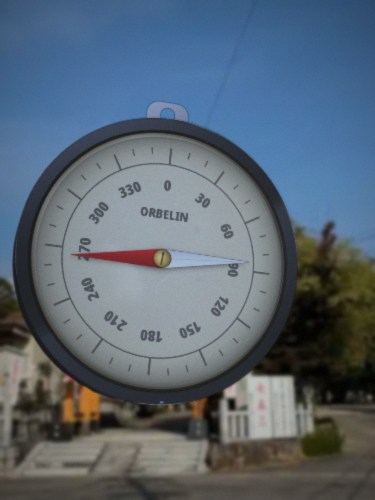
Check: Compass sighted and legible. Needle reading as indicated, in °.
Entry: 265 °
